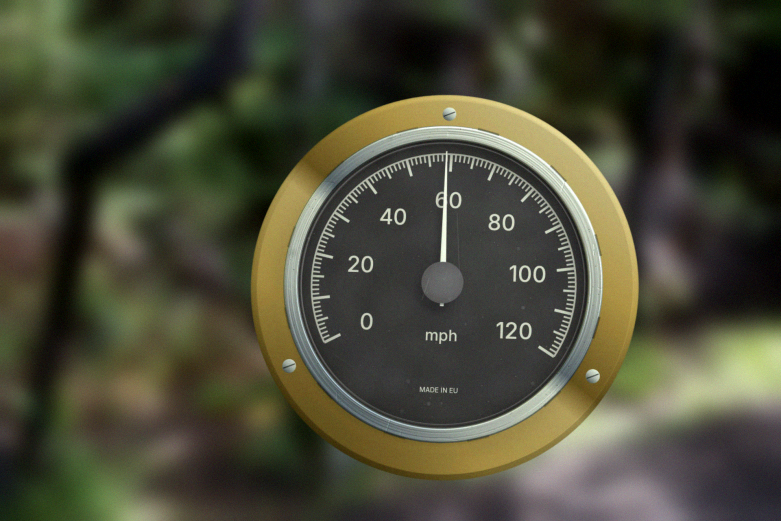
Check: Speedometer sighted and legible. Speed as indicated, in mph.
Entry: 59 mph
